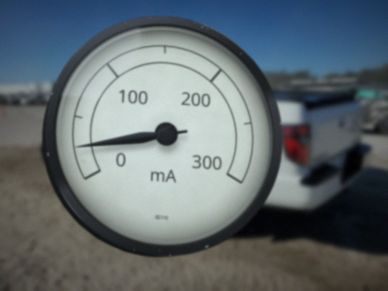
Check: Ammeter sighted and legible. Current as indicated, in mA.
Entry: 25 mA
